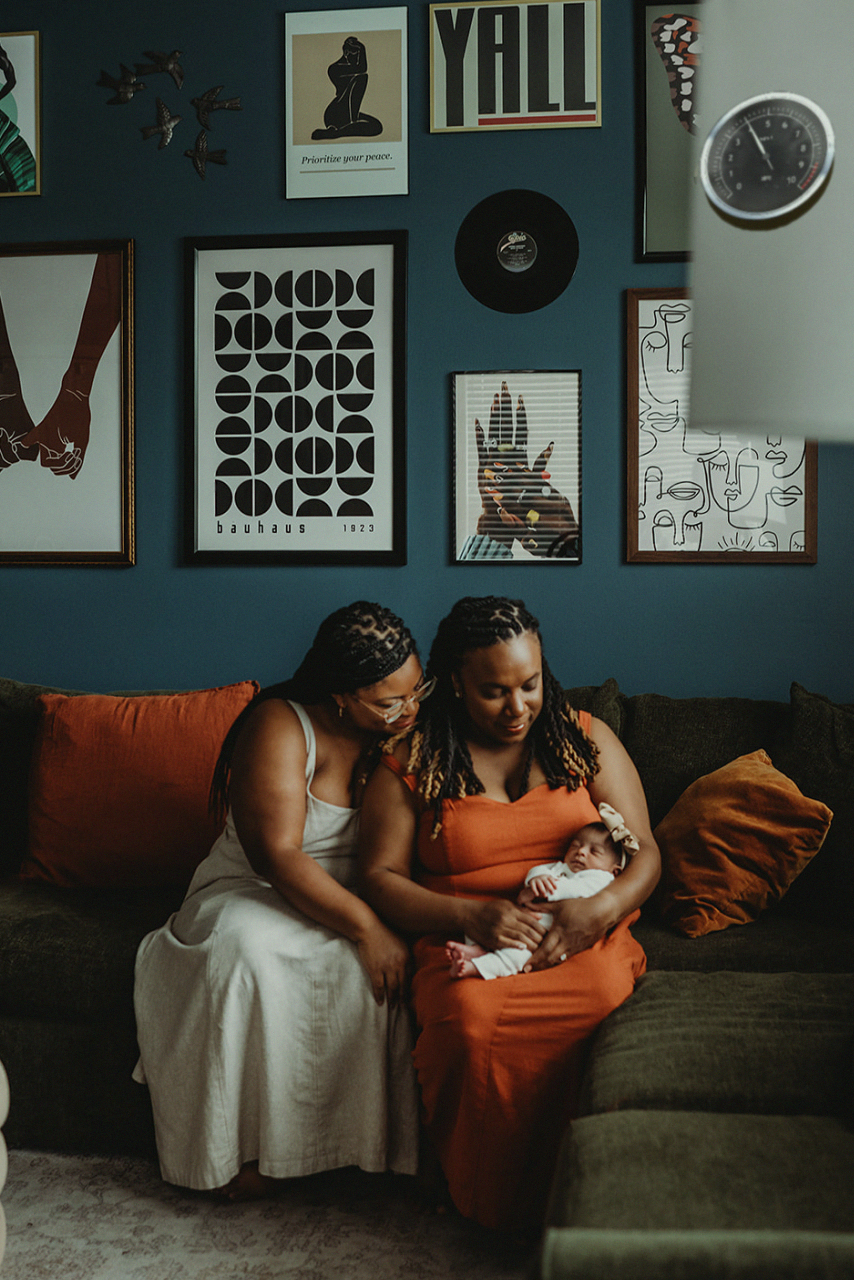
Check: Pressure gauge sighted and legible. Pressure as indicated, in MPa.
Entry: 4 MPa
